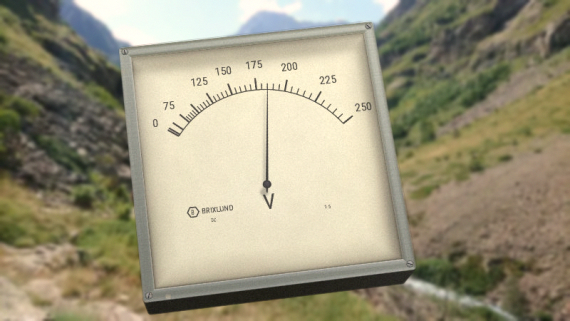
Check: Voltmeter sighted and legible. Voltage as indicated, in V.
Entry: 185 V
